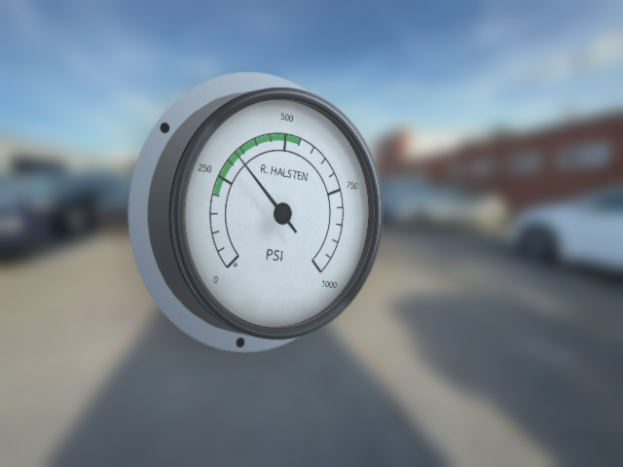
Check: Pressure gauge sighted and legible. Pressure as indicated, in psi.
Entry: 325 psi
